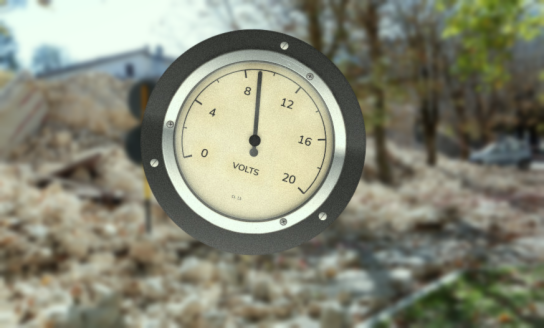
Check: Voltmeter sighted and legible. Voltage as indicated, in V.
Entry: 9 V
